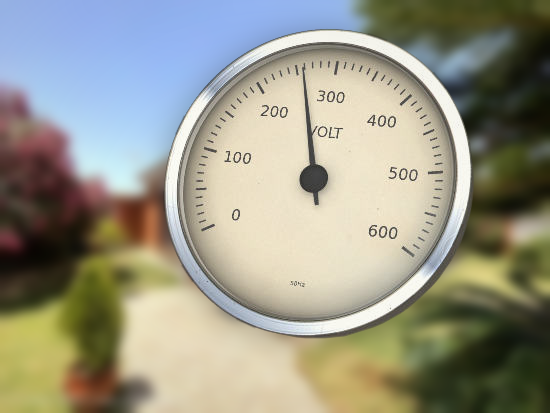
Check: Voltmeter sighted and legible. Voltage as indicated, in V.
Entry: 260 V
